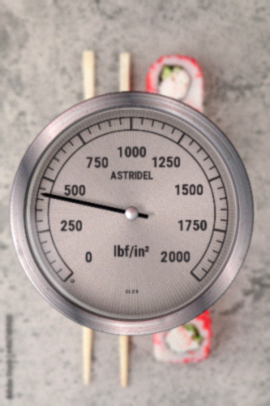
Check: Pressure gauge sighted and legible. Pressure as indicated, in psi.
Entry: 425 psi
